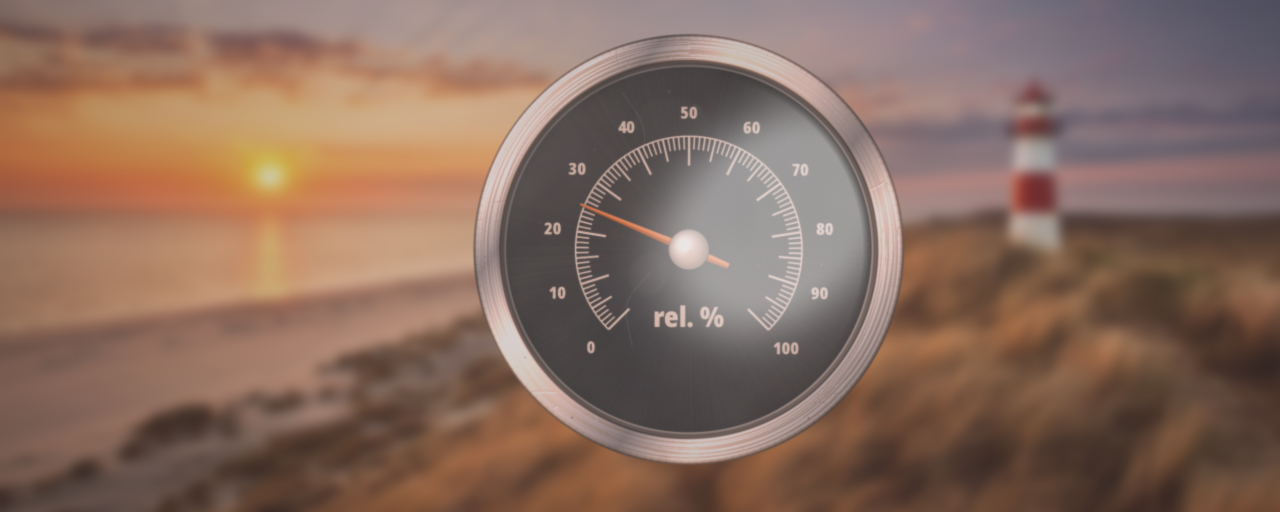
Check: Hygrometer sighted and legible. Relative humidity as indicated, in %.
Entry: 25 %
